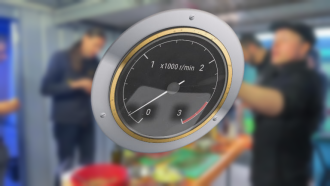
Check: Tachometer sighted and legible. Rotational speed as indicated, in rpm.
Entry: 200 rpm
